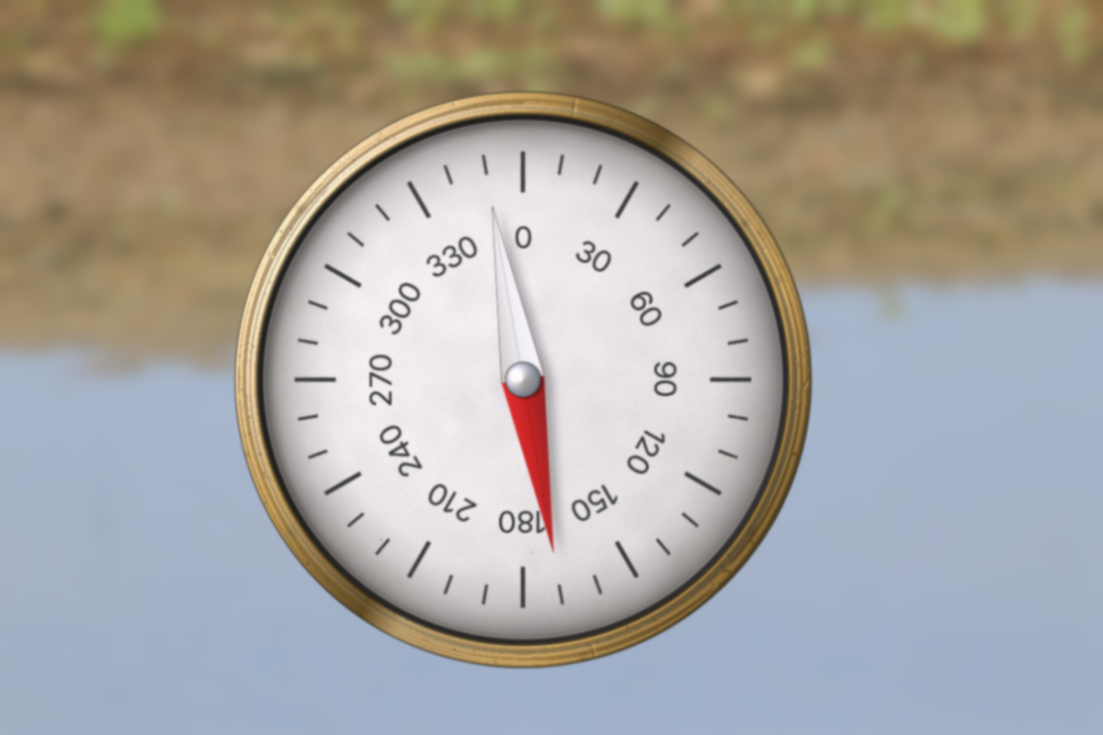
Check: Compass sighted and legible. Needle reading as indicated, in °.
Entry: 170 °
